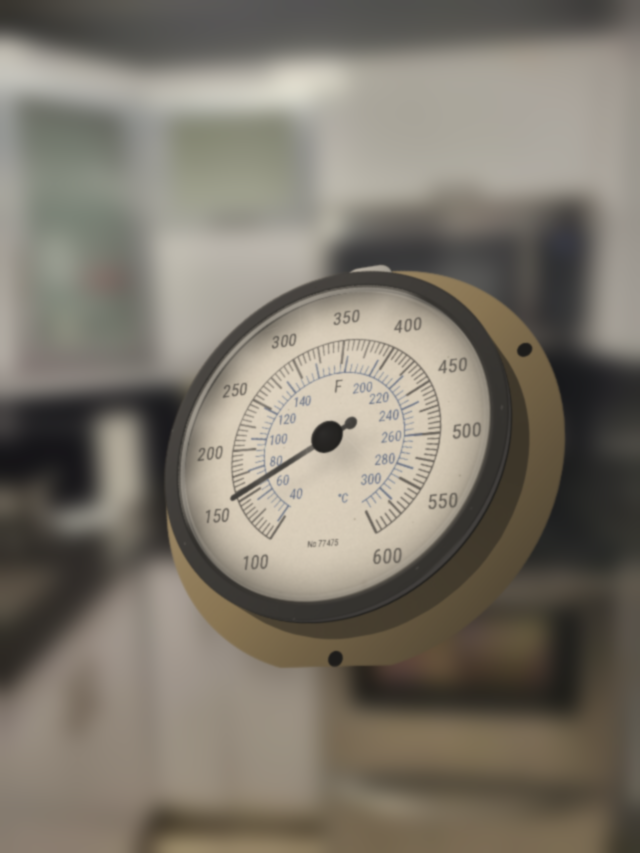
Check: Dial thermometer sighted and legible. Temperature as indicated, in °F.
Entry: 150 °F
